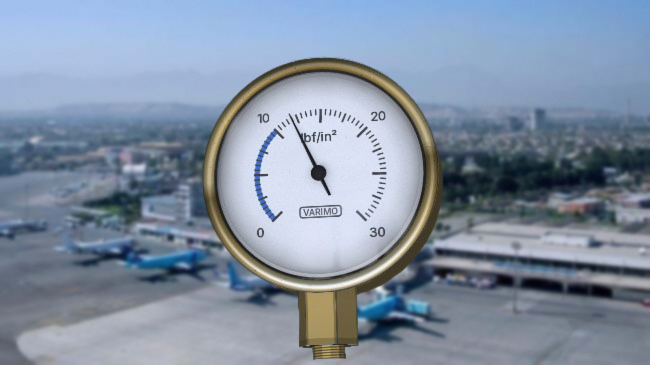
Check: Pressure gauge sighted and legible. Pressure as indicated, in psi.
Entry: 12 psi
